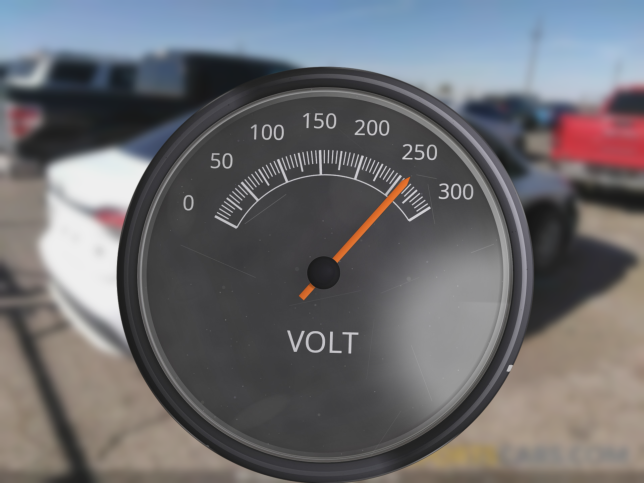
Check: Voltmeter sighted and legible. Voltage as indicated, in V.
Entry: 260 V
